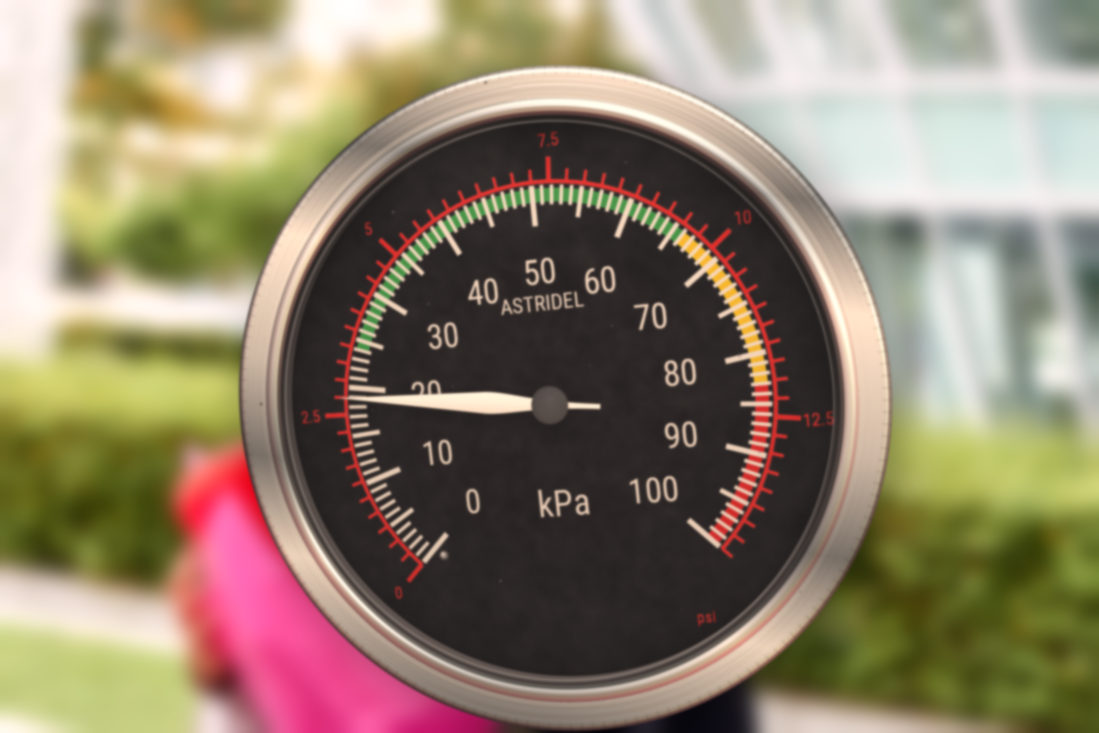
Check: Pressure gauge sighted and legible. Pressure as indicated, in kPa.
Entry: 19 kPa
